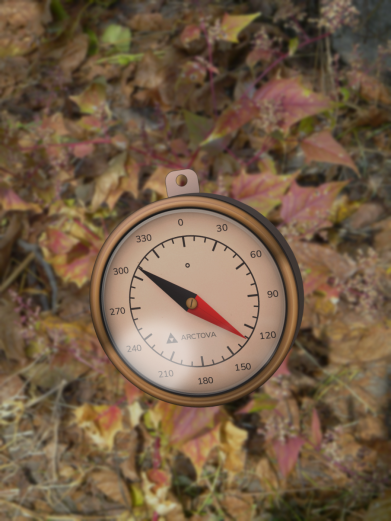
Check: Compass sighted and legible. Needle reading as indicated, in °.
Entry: 130 °
